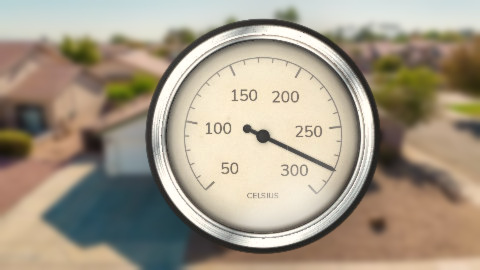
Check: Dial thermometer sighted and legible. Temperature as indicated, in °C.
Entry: 280 °C
